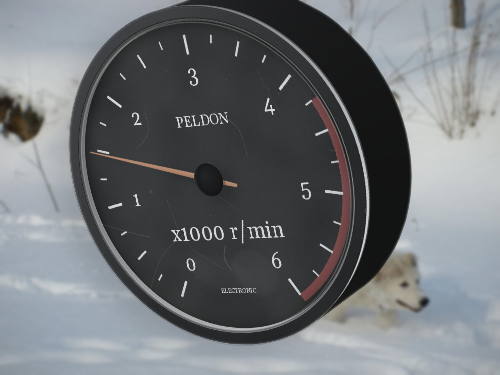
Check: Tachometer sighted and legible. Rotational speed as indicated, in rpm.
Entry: 1500 rpm
